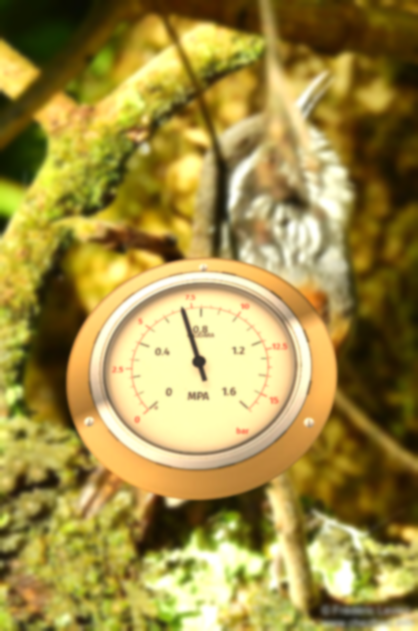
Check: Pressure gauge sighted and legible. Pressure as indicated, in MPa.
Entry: 0.7 MPa
